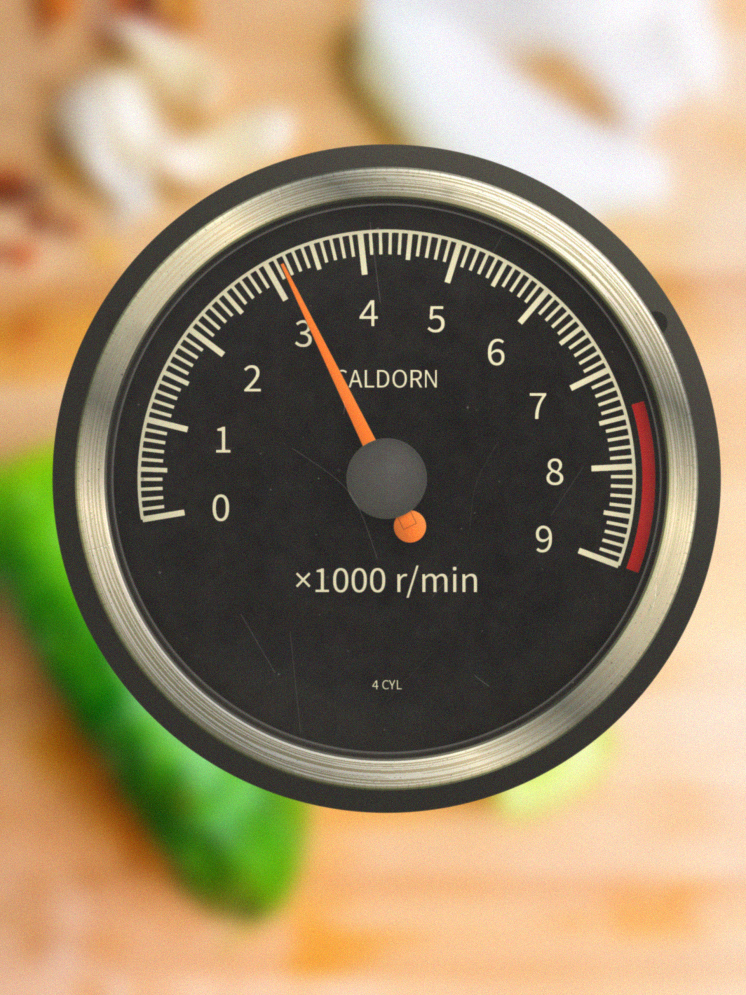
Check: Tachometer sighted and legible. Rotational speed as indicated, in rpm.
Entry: 3150 rpm
